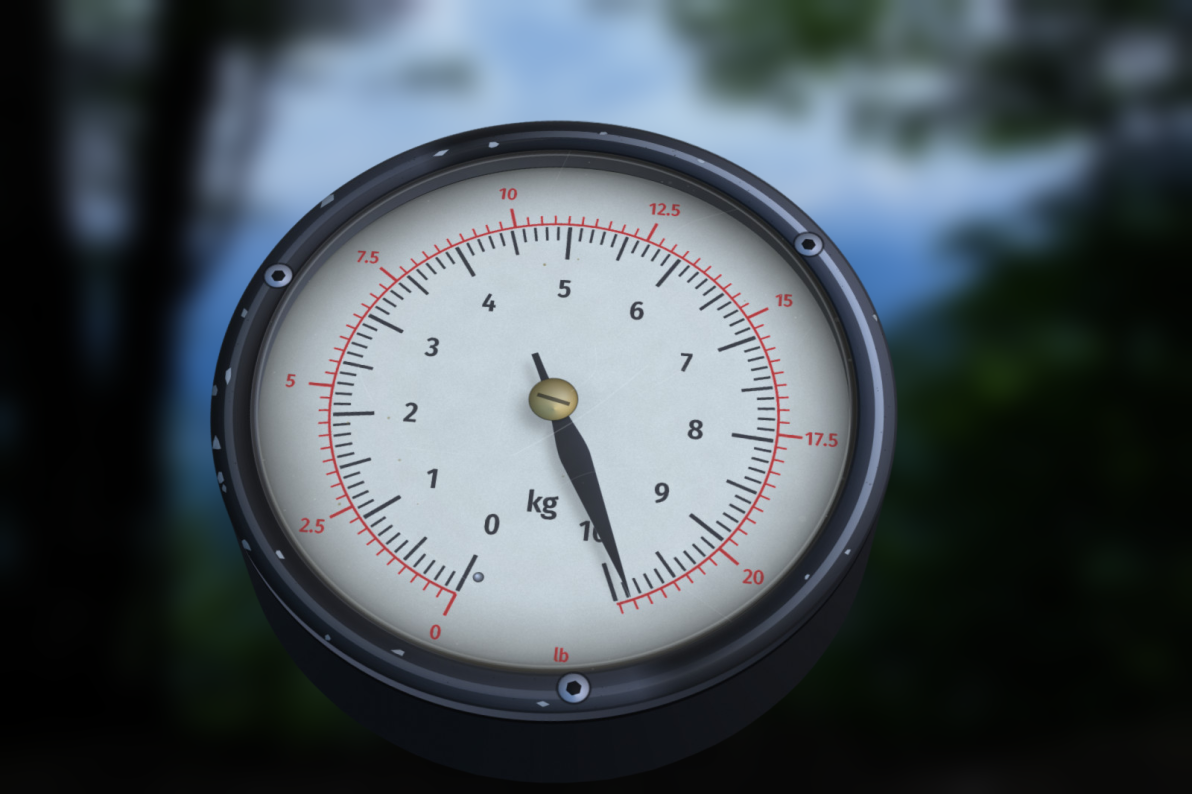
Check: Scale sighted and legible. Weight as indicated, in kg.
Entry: 9.9 kg
